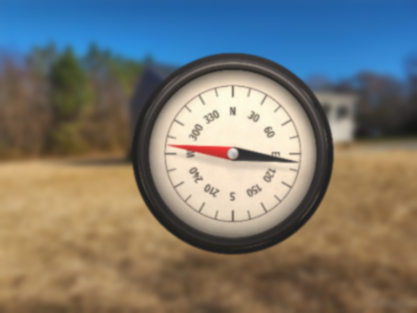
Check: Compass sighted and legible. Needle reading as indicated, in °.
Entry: 277.5 °
